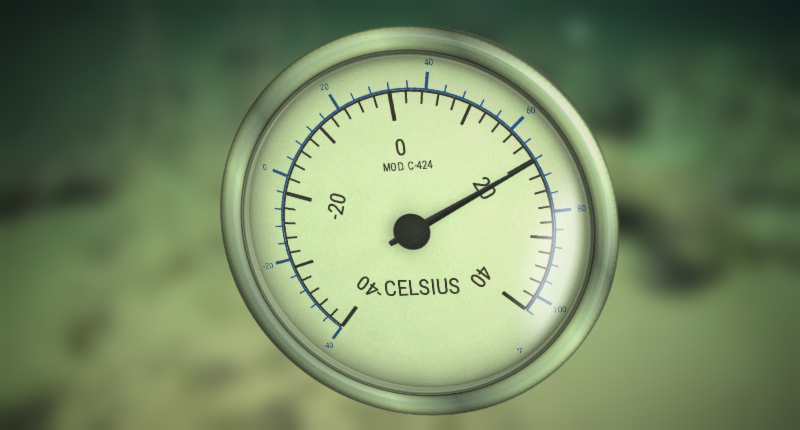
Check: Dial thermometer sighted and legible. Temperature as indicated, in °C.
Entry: 20 °C
